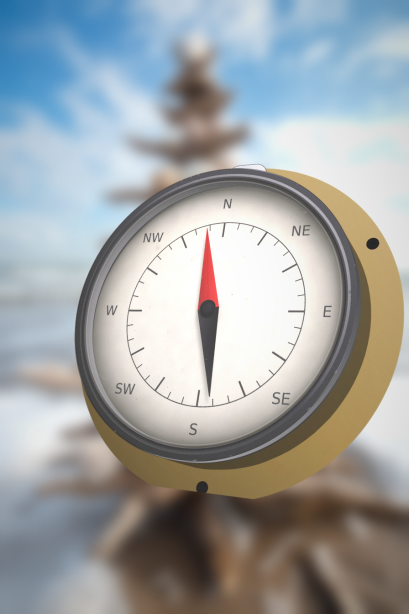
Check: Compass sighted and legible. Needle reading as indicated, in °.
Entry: 350 °
